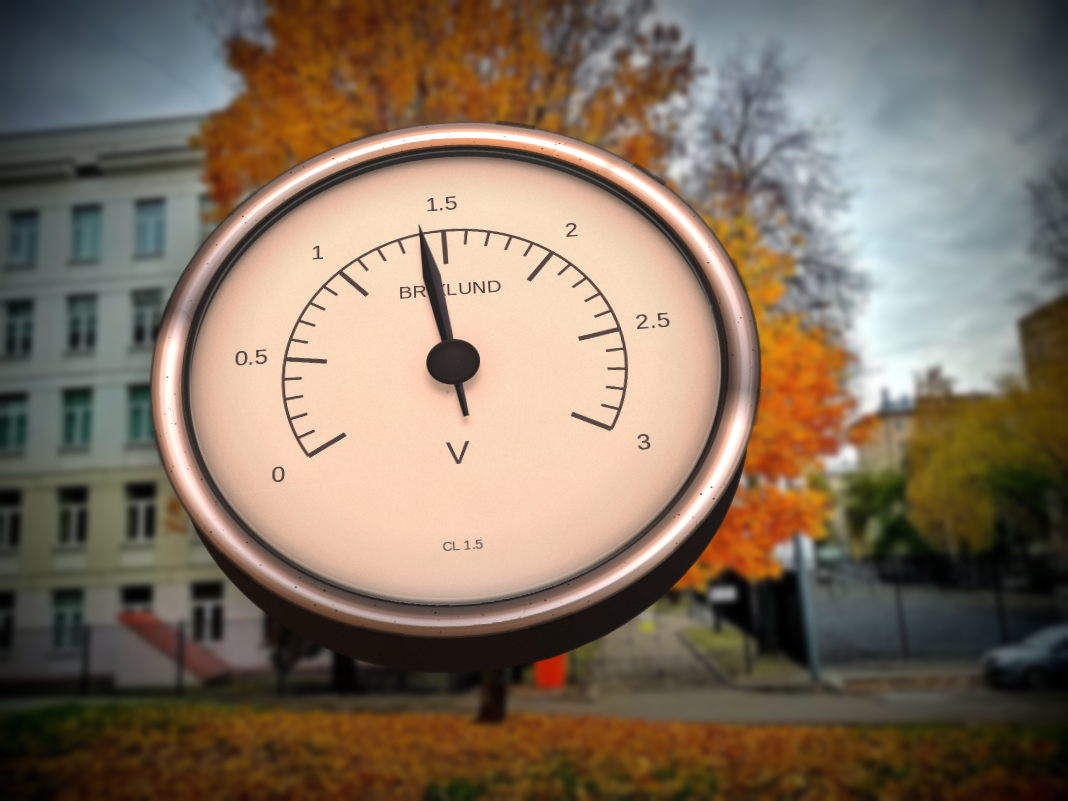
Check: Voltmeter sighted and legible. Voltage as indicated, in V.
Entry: 1.4 V
